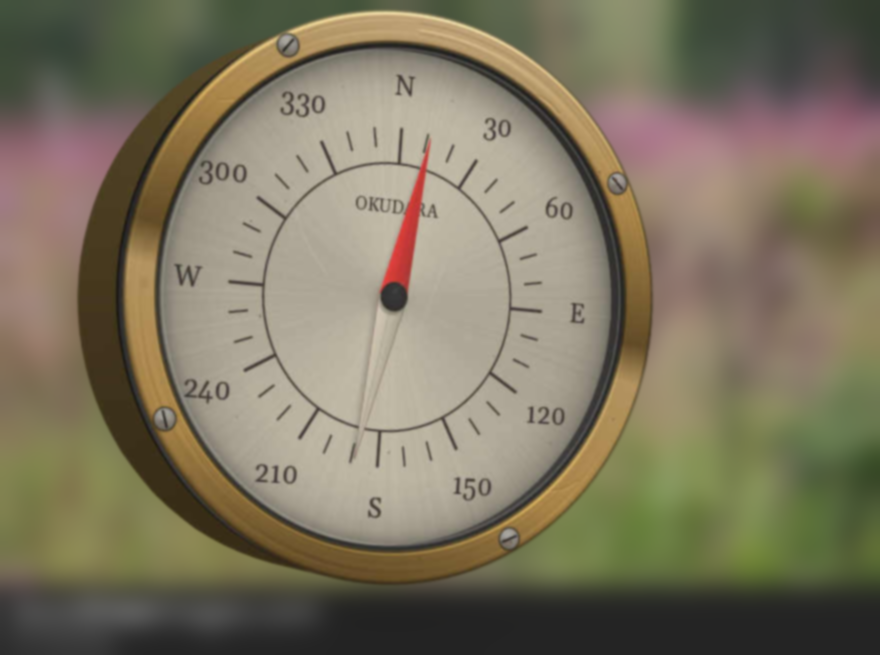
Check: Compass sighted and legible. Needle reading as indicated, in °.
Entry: 10 °
